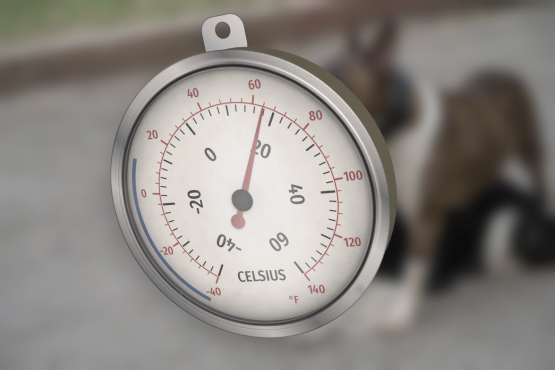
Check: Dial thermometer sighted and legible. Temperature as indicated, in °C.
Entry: 18 °C
